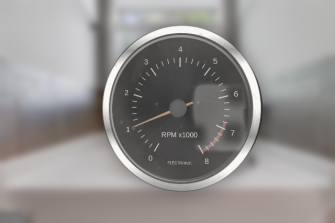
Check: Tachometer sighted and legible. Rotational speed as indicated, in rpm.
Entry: 1000 rpm
